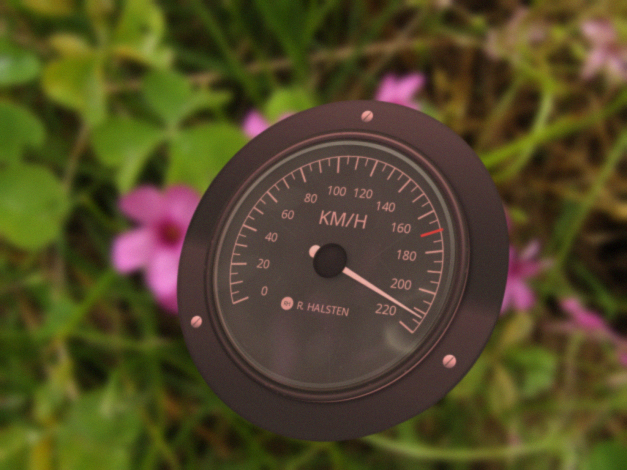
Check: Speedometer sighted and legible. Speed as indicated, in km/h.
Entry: 212.5 km/h
